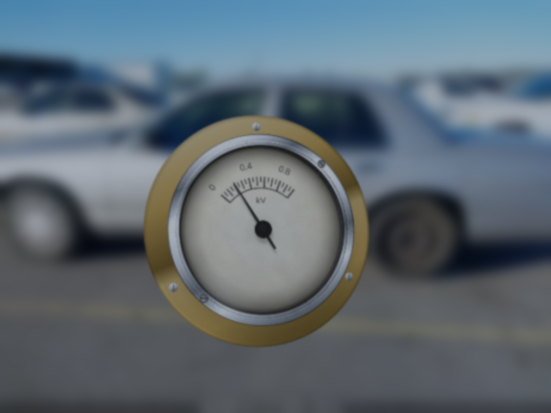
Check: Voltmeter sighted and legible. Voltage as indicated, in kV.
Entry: 0.2 kV
